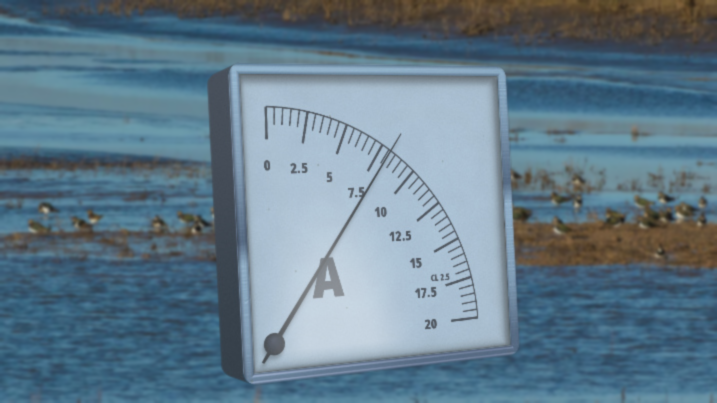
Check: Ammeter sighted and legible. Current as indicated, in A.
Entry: 8 A
